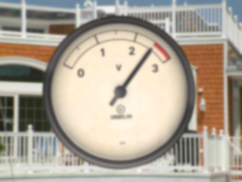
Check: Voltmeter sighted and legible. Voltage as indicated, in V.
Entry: 2.5 V
